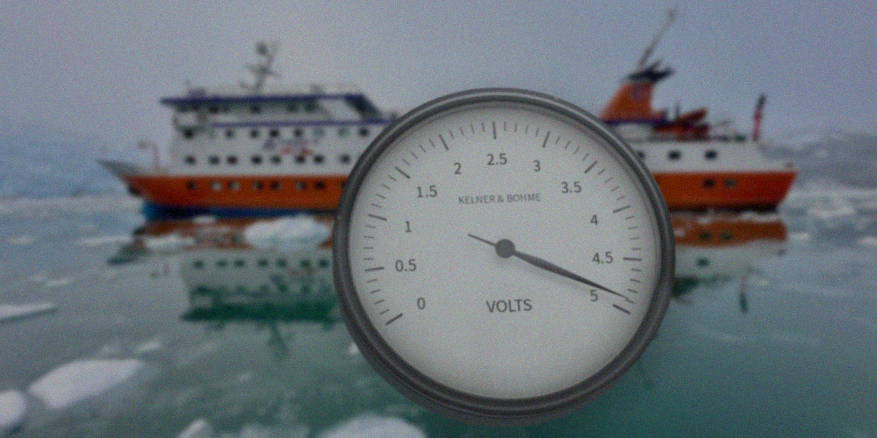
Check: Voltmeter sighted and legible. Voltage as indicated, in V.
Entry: 4.9 V
